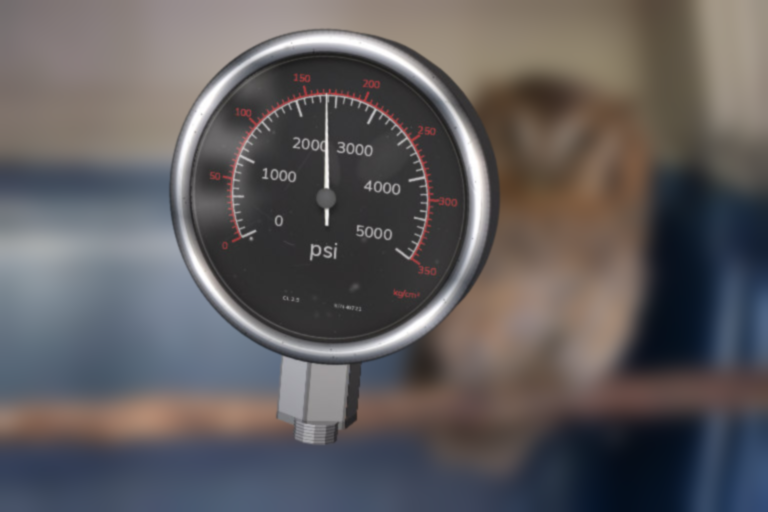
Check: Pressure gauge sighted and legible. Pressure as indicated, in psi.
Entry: 2400 psi
